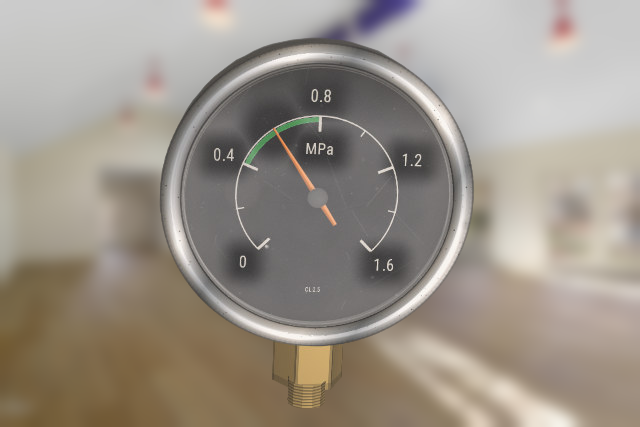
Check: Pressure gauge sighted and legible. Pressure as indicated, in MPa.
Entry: 0.6 MPa
